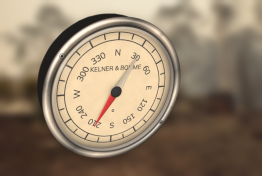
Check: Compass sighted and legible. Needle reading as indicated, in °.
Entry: 210 °
